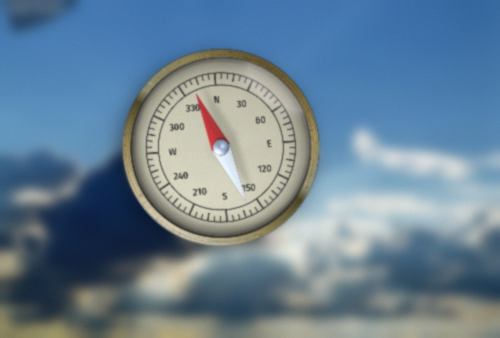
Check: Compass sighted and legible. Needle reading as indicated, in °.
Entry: 340 °
